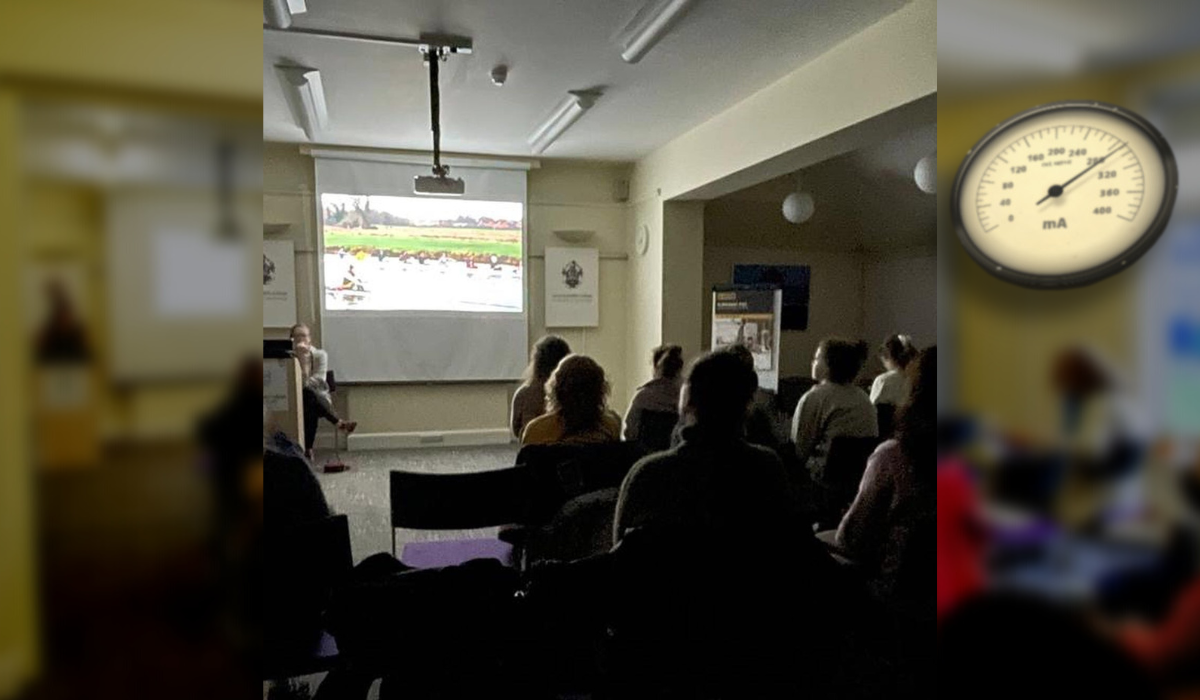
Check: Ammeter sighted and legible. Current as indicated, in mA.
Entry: 290 mA
